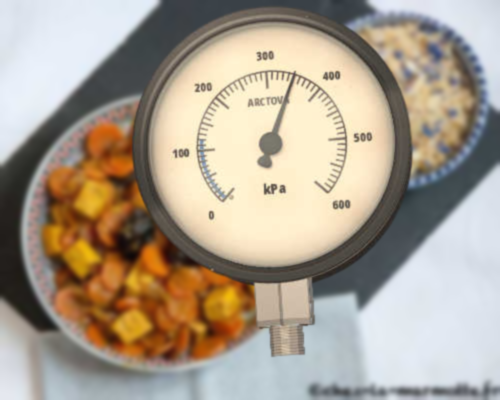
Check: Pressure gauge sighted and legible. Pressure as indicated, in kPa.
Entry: 350 kPa
